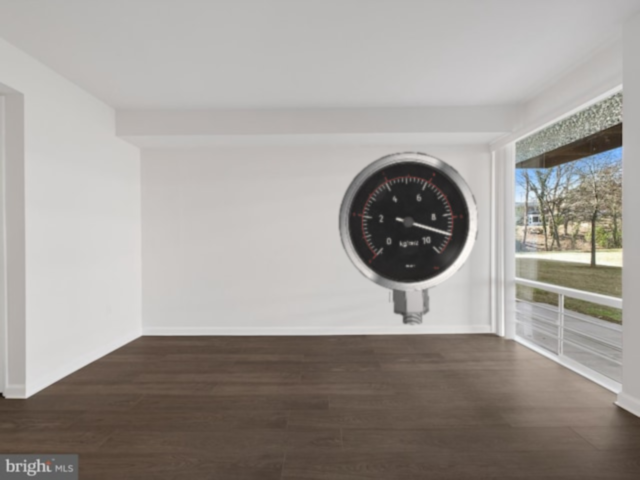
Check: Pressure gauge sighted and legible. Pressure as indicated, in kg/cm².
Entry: 9 kg/cm²
